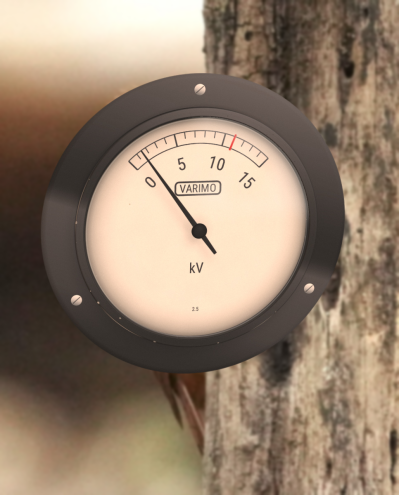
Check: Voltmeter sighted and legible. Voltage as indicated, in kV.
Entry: 1.5 kV
